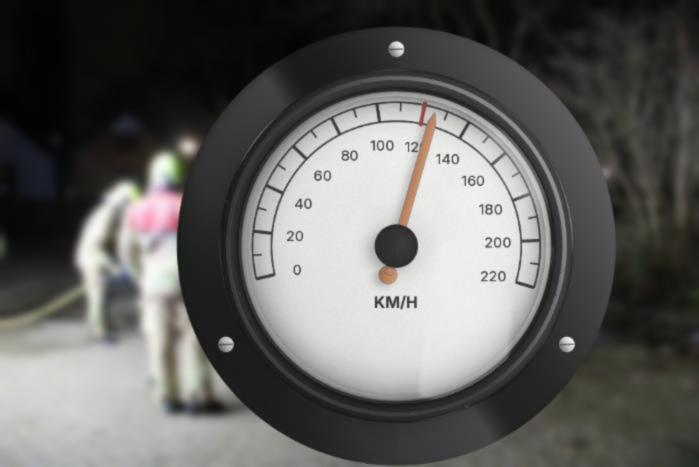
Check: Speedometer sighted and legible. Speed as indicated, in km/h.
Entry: 125 km/h
